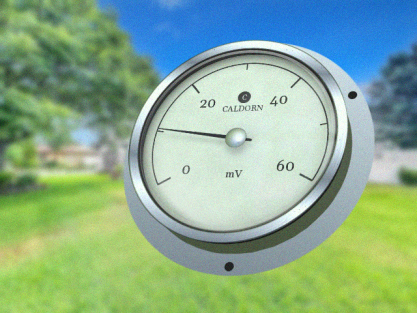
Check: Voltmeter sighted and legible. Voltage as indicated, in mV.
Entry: 10 mV
